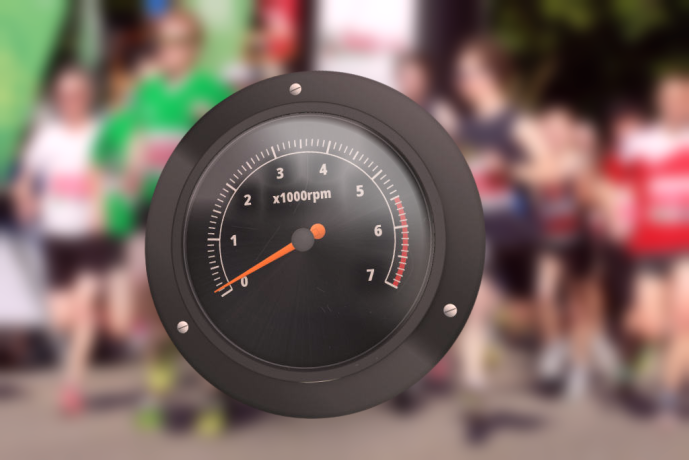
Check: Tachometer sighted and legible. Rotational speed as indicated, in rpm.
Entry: 100 rpm
